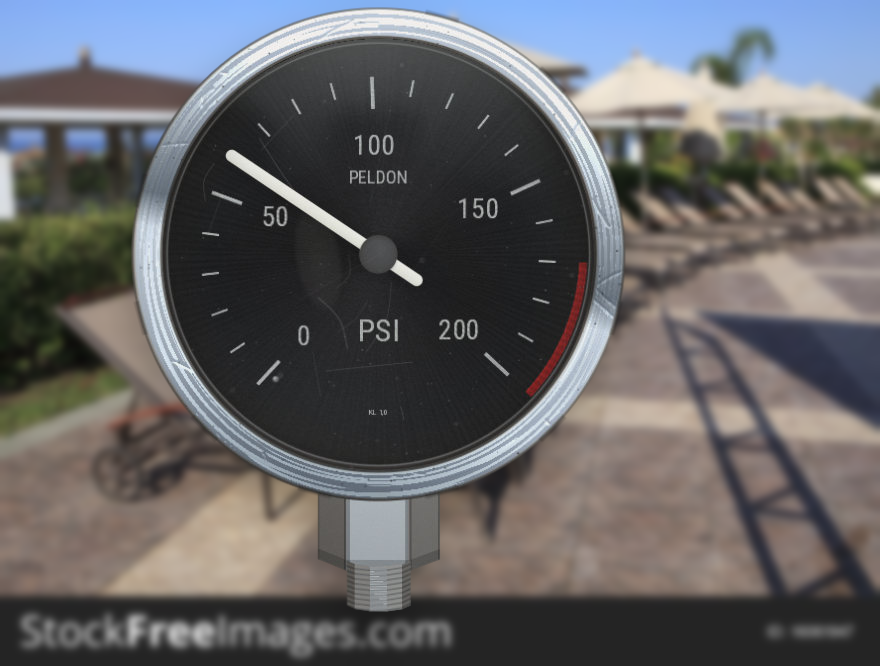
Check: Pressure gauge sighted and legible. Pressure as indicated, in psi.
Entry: 60 psi
